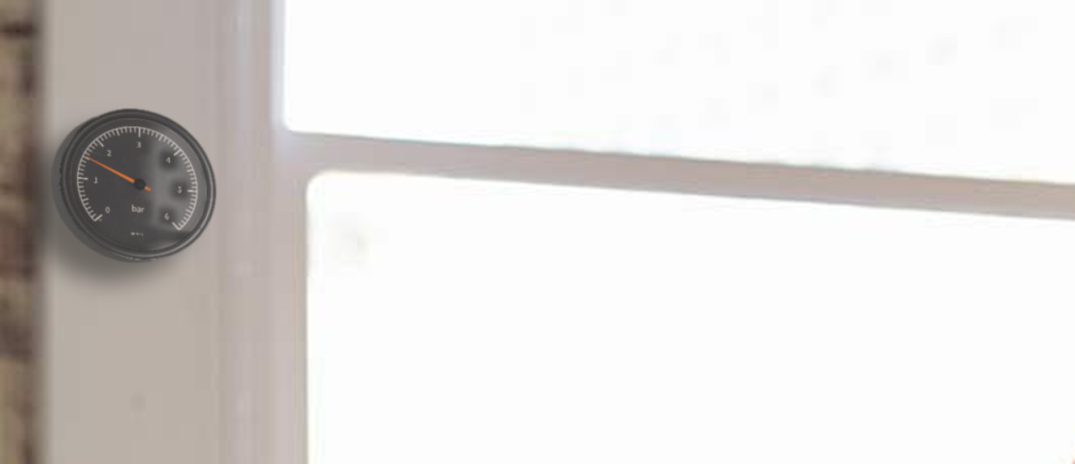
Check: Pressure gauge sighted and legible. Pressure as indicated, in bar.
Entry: 1.5 bar
